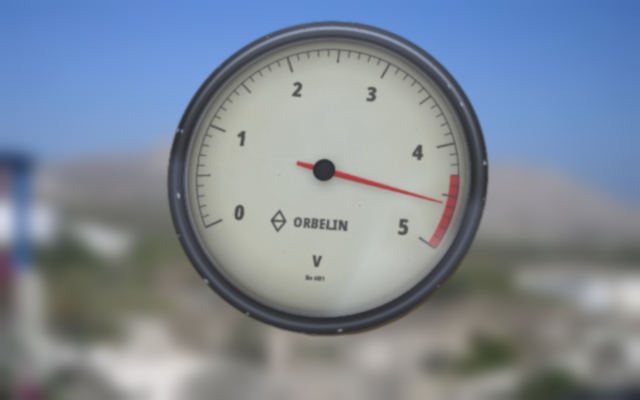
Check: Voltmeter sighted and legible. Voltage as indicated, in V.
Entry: 4.6 V
